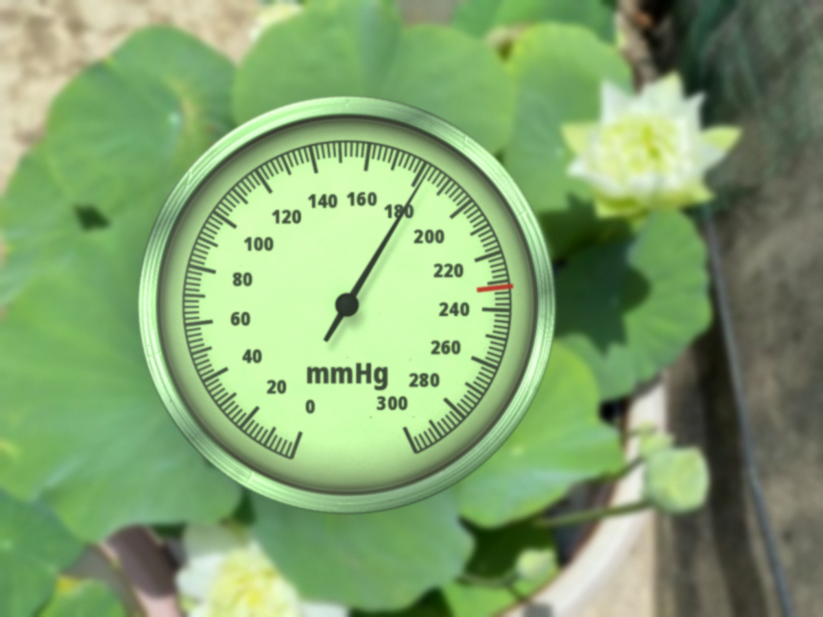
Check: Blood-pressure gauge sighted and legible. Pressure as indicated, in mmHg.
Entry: 182 mmHg
